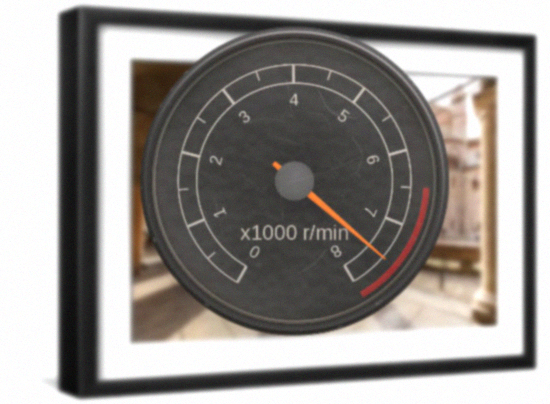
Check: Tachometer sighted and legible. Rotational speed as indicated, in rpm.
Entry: 7500 rpm
